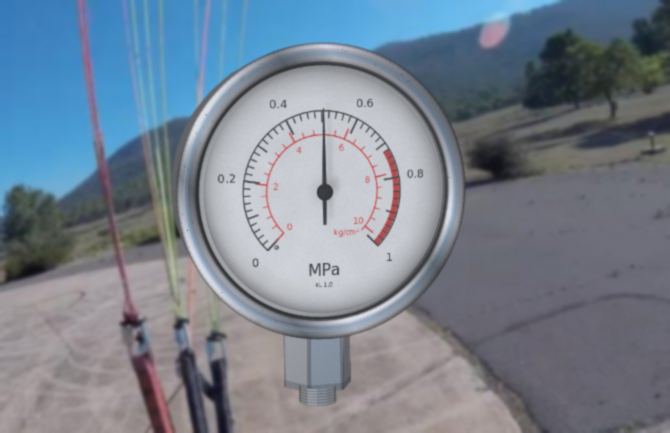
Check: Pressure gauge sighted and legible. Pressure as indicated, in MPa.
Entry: 0.5 MPa
